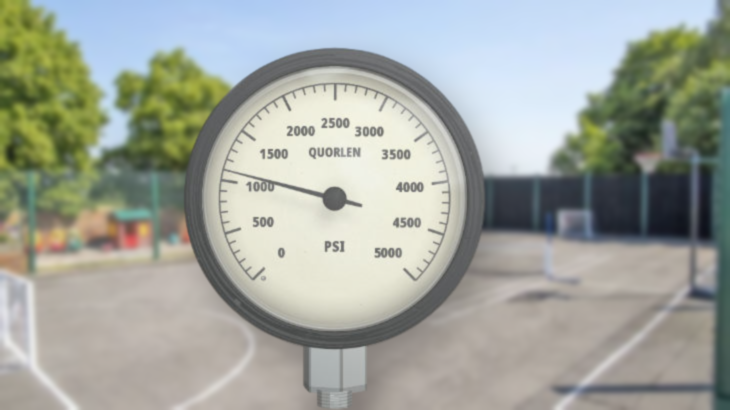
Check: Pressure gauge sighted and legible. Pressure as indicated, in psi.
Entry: 1100 psi
